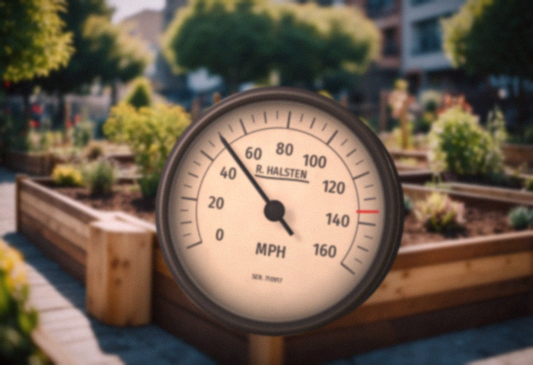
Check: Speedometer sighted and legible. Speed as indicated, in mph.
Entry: 50 mph
